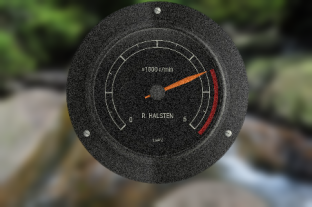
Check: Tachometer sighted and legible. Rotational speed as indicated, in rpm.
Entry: 4500 rpm
